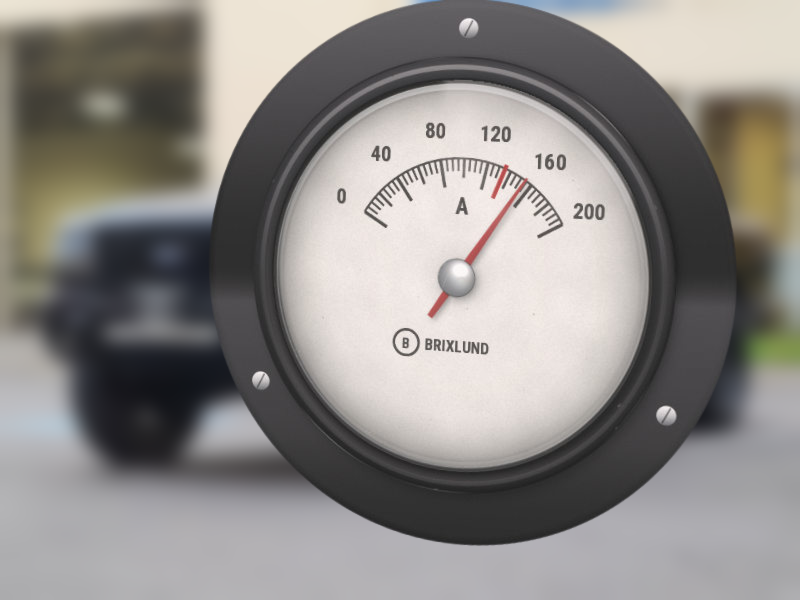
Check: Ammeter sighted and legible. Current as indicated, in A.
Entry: 155 A
